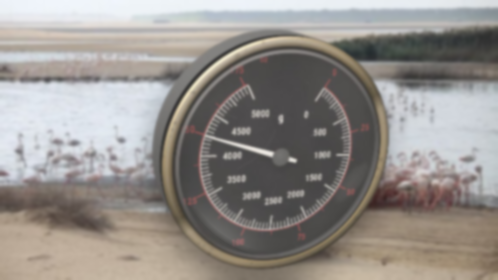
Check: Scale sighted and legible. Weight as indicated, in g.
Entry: 4250 g
